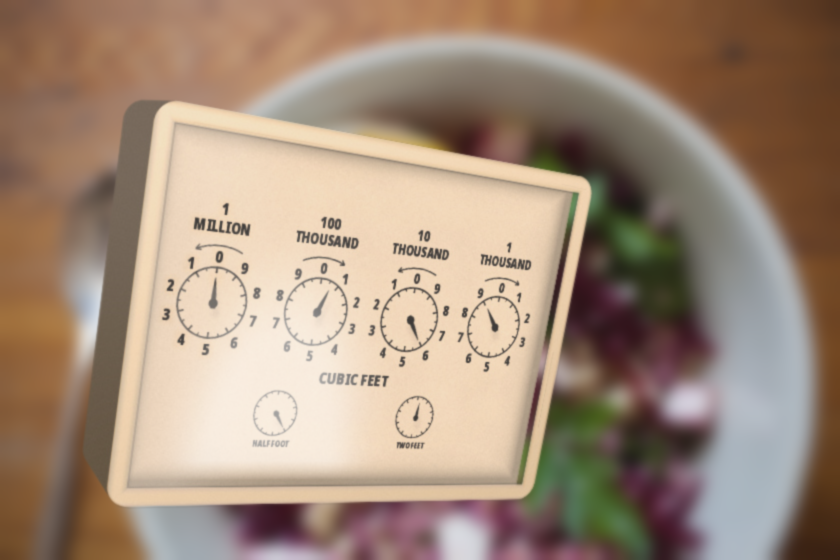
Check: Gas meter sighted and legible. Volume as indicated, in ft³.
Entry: 5900 ft³
